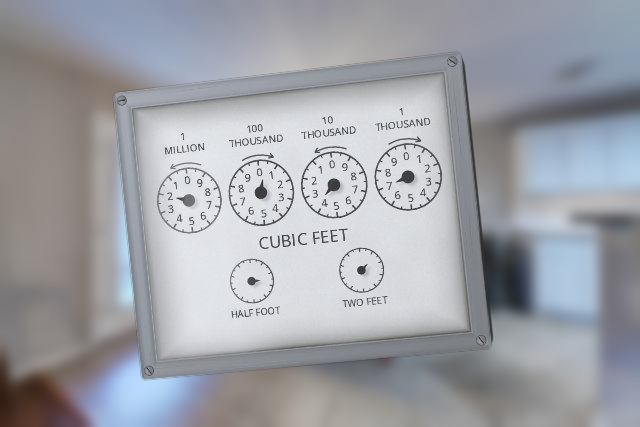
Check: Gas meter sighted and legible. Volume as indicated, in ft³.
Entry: 203700 ft³
